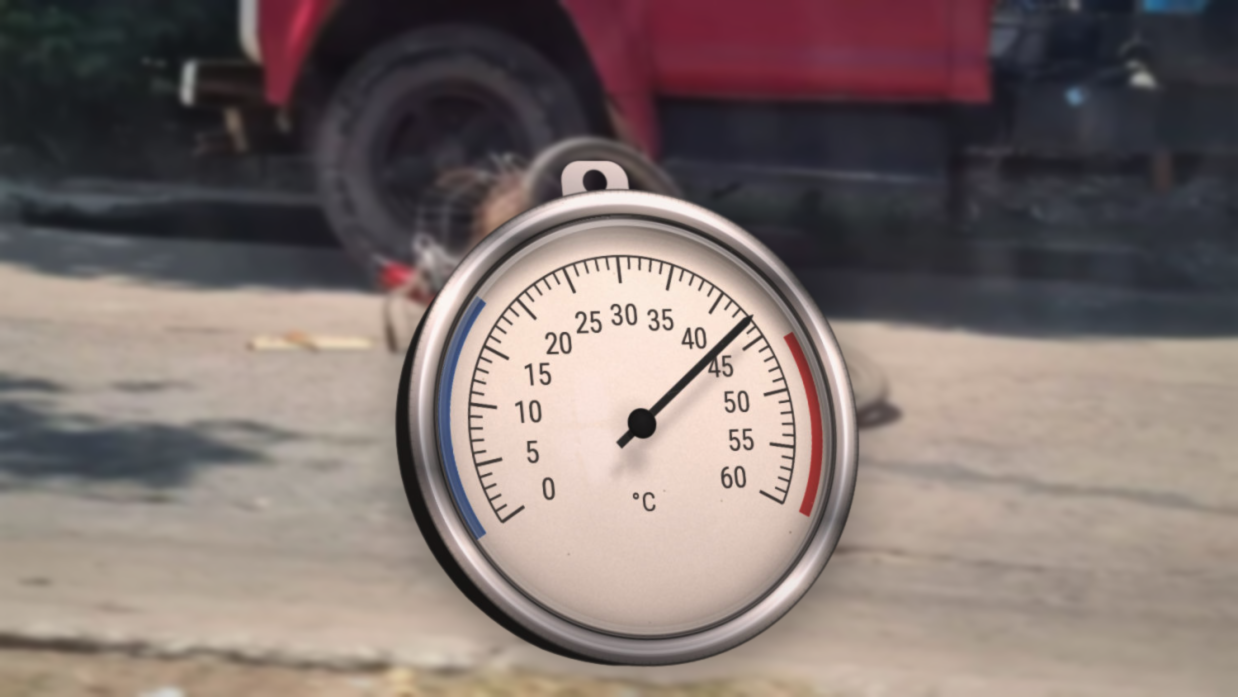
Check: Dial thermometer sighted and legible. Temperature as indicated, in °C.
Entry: 43 °C
